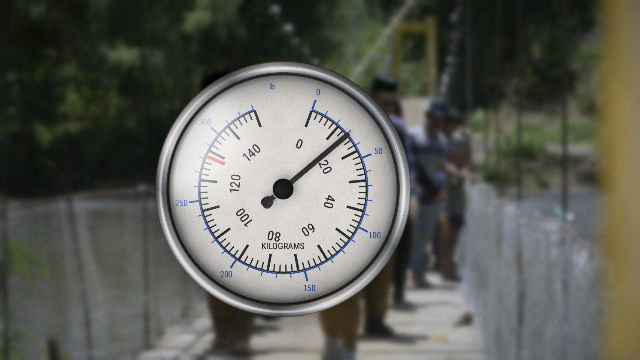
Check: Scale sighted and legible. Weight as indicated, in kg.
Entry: 14 kg
